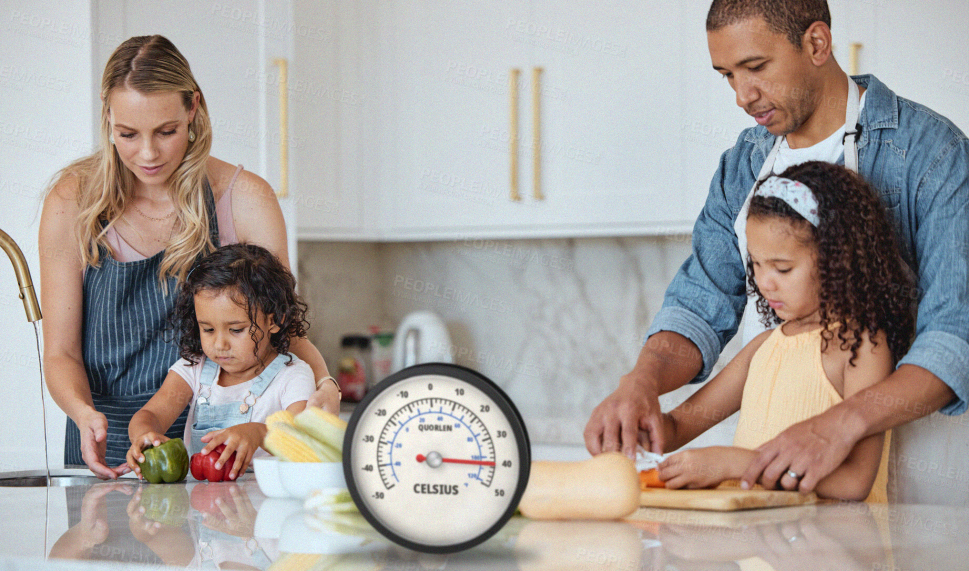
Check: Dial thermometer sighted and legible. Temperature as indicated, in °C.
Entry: 40 °C
